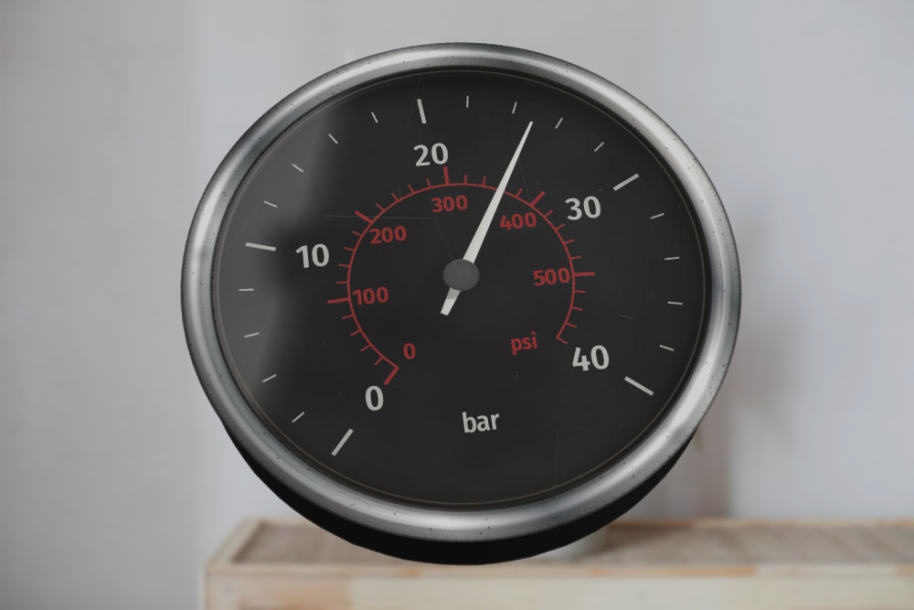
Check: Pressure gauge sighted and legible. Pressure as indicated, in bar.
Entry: 25 bar
